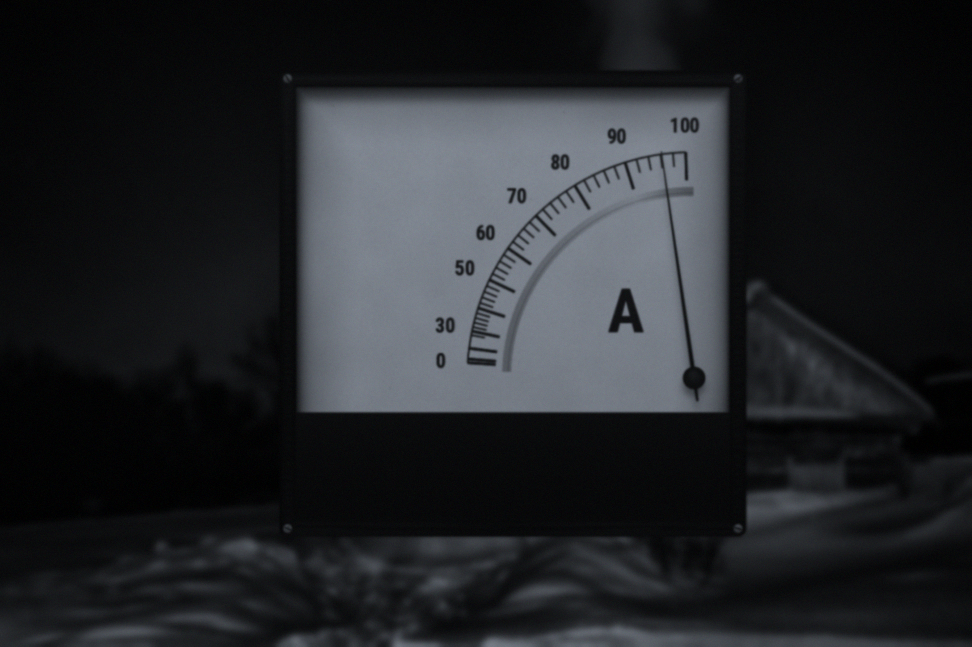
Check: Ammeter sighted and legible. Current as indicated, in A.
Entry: 96 A
